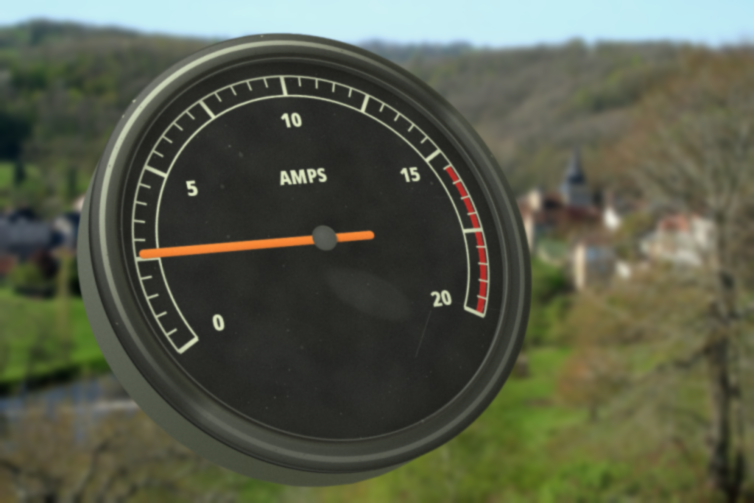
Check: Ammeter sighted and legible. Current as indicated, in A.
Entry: 2.5 A
